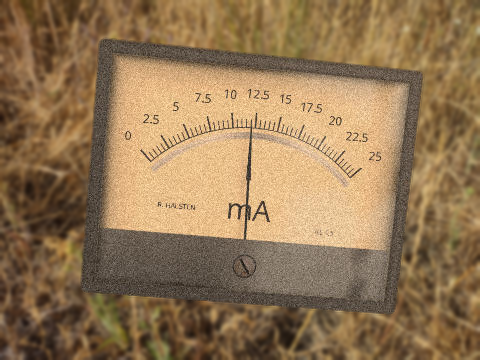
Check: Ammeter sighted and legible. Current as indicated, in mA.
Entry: 12 mA
